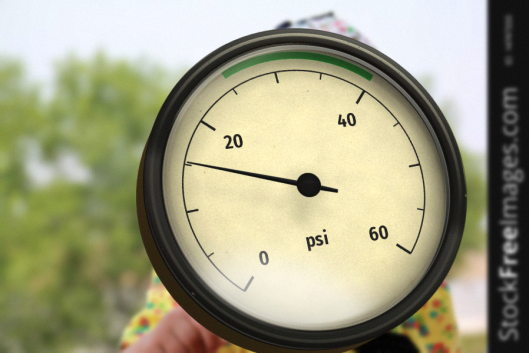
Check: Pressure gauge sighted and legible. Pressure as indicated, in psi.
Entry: 15 psi
